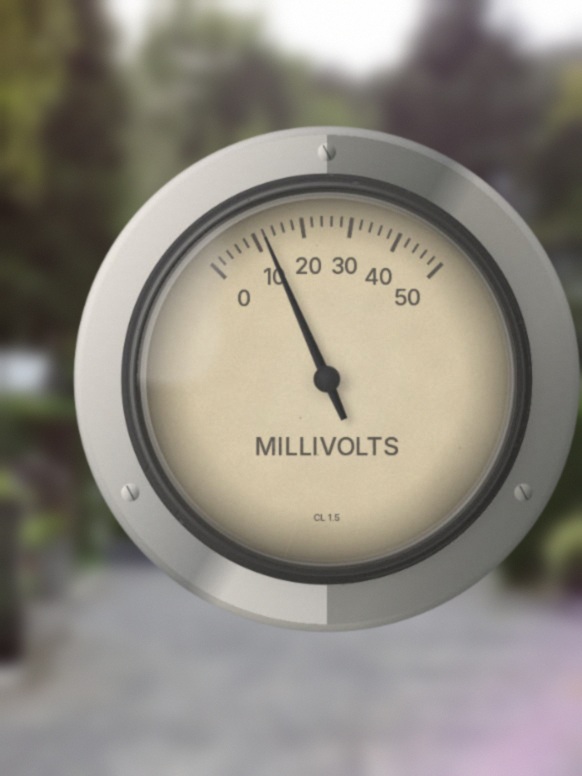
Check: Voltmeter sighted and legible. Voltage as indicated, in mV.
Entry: 12 mV
